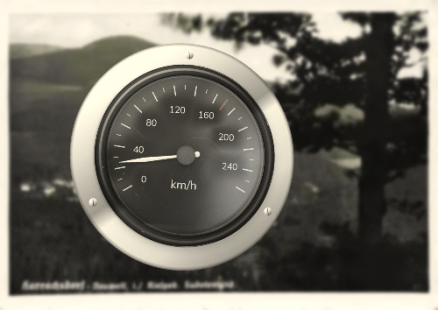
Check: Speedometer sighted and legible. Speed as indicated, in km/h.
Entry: 25 km/h
